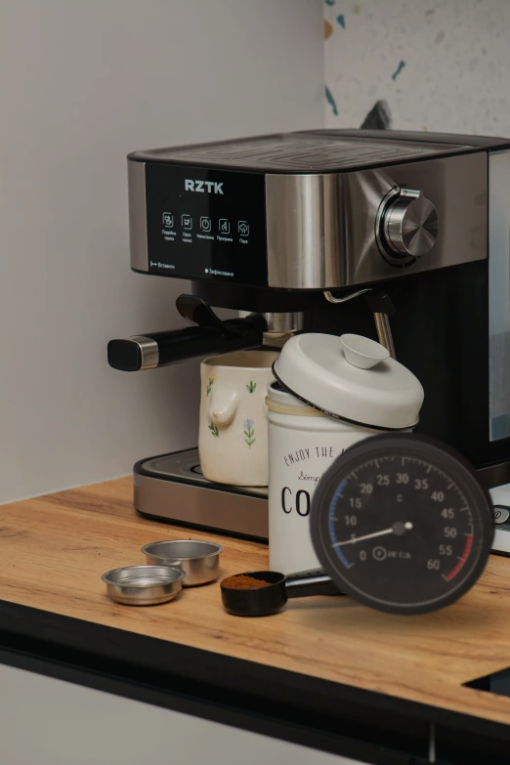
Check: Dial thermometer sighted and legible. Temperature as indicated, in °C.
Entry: 5 °C
